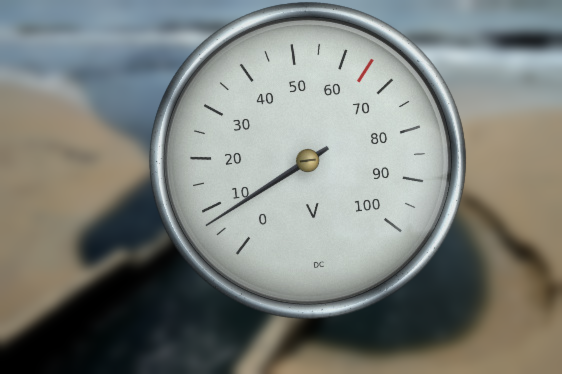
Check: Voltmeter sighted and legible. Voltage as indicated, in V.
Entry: 7.5 V
